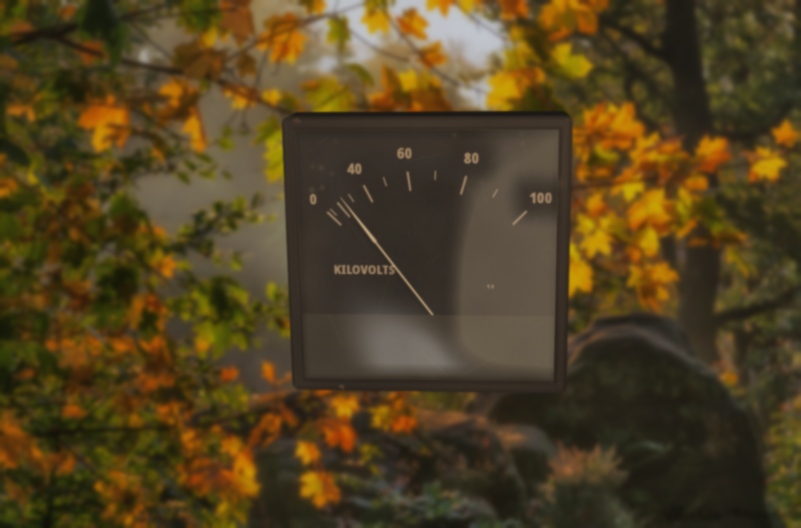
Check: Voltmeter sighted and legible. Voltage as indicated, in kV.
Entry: 25 kV
